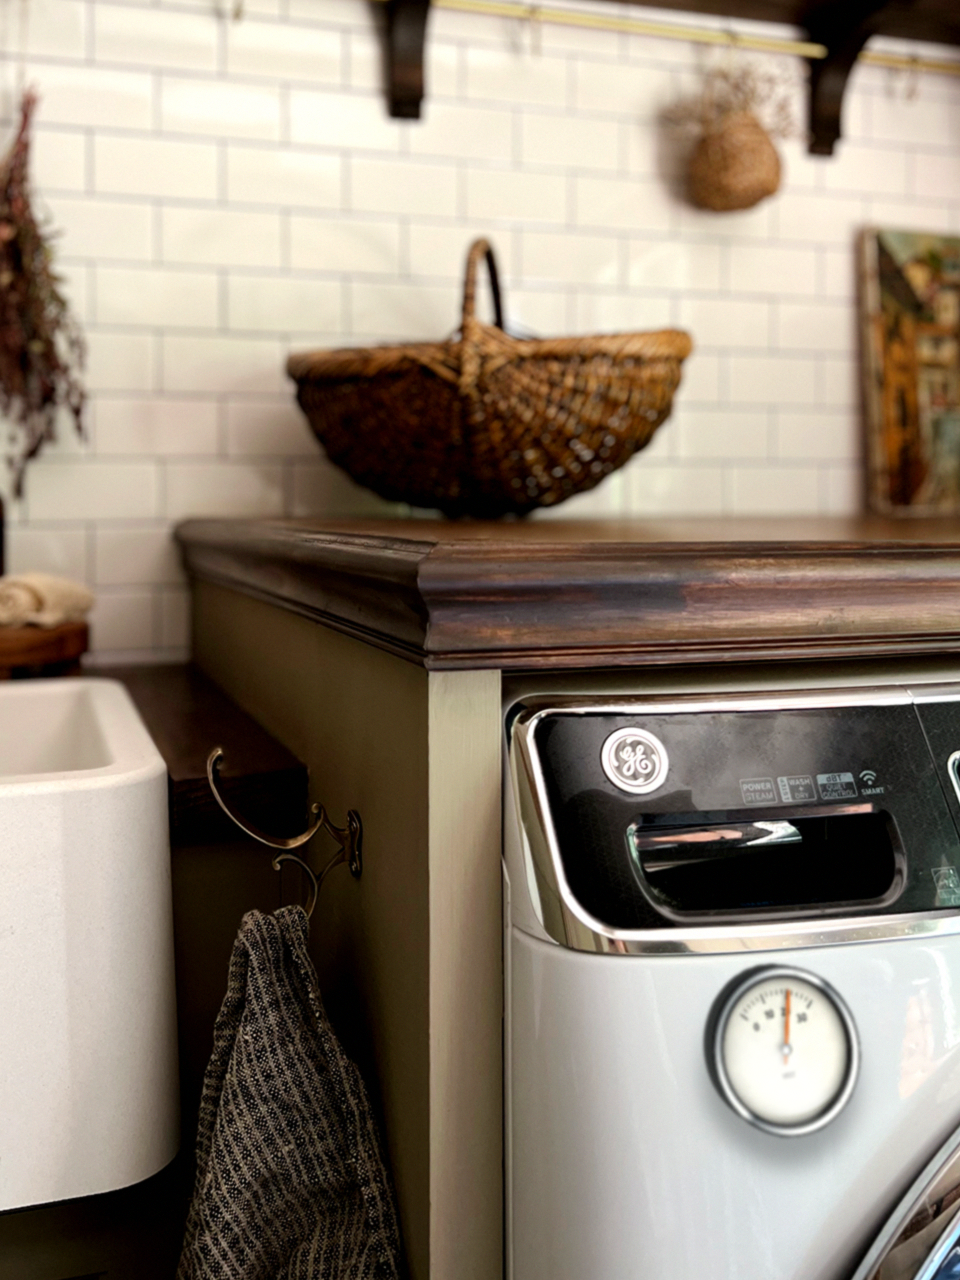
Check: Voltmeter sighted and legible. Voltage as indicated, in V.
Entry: 20 V
